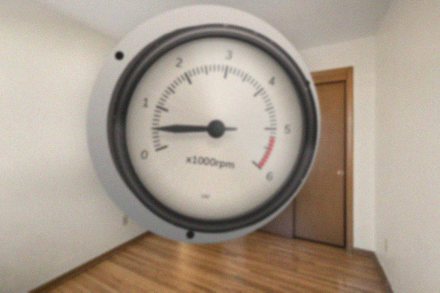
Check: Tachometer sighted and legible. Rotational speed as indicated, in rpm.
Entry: 500 rpm
